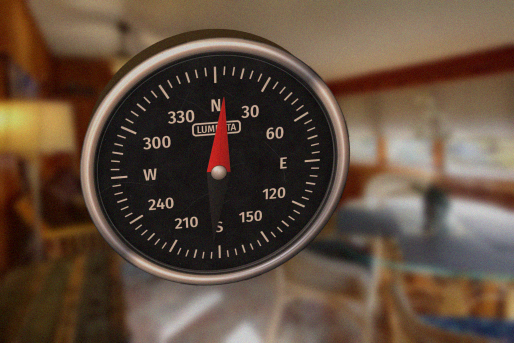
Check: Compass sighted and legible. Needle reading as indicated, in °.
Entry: 5 °
